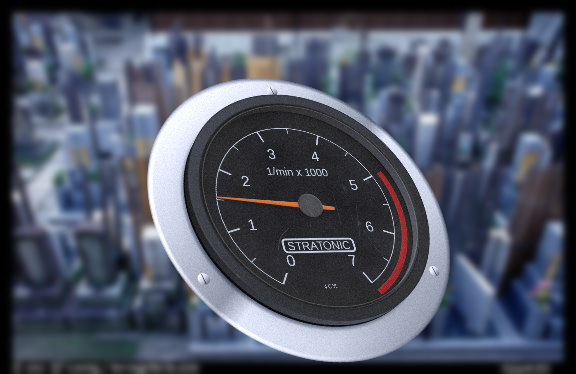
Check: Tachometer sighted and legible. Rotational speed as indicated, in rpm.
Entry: 1500 rpm
